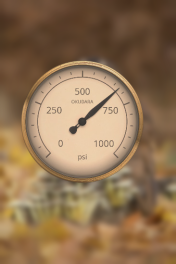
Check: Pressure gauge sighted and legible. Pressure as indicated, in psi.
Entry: 675 psi
